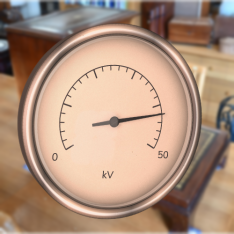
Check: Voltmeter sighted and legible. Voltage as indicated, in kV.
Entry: 42 kV
